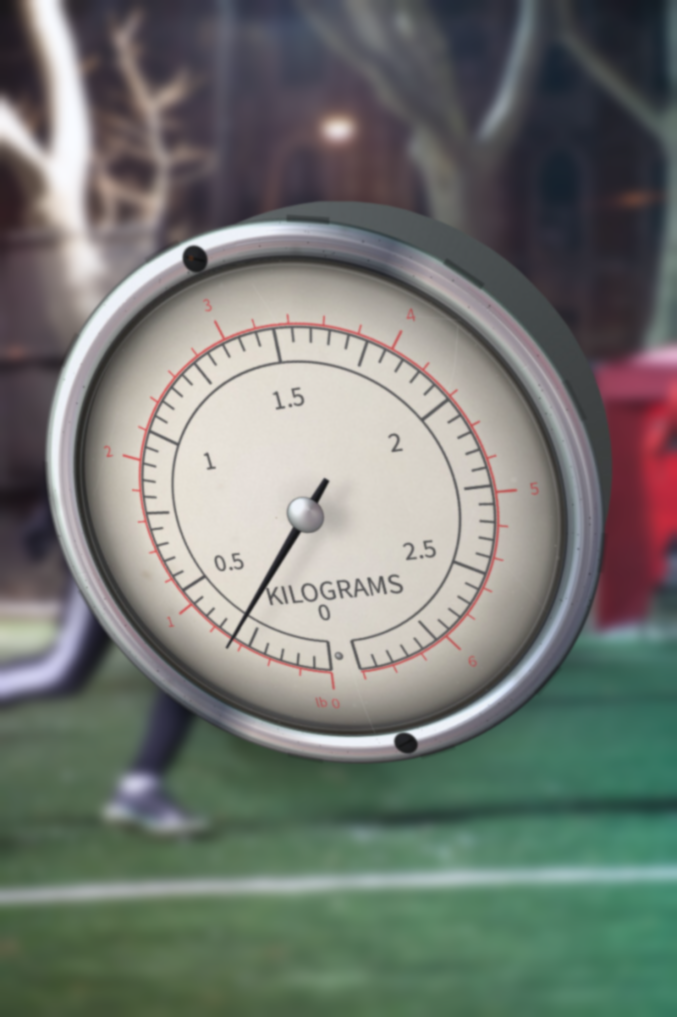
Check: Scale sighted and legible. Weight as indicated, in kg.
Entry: 0.3 kg
